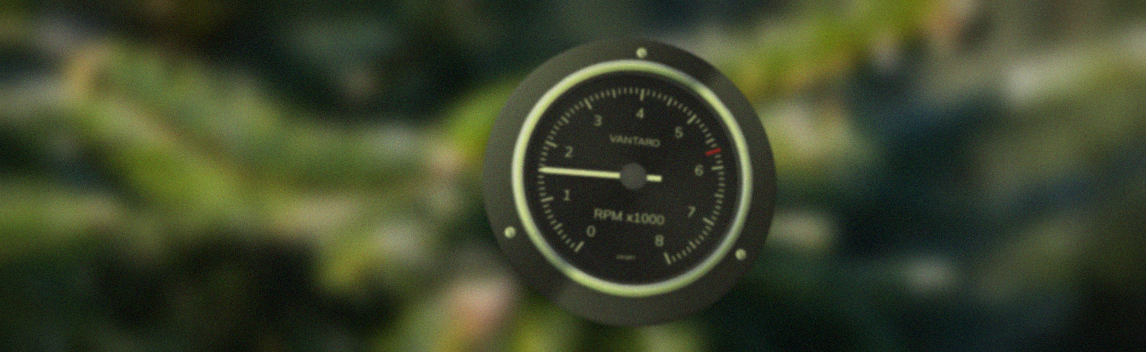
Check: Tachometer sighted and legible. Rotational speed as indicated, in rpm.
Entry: 1500 rpm
